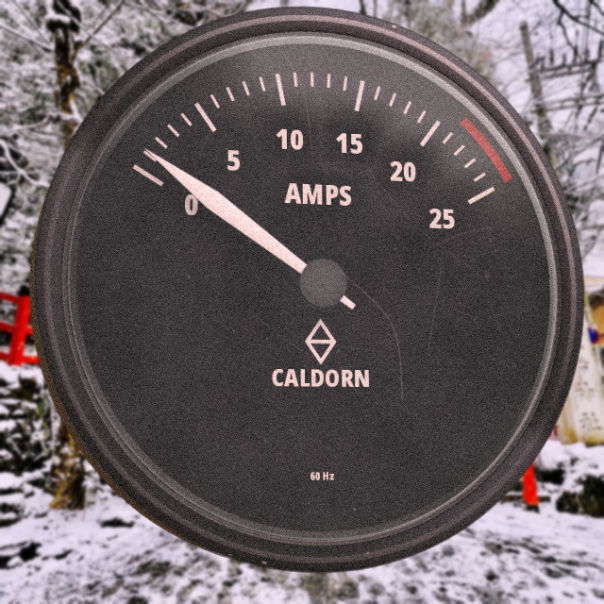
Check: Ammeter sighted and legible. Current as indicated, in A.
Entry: 1 A
